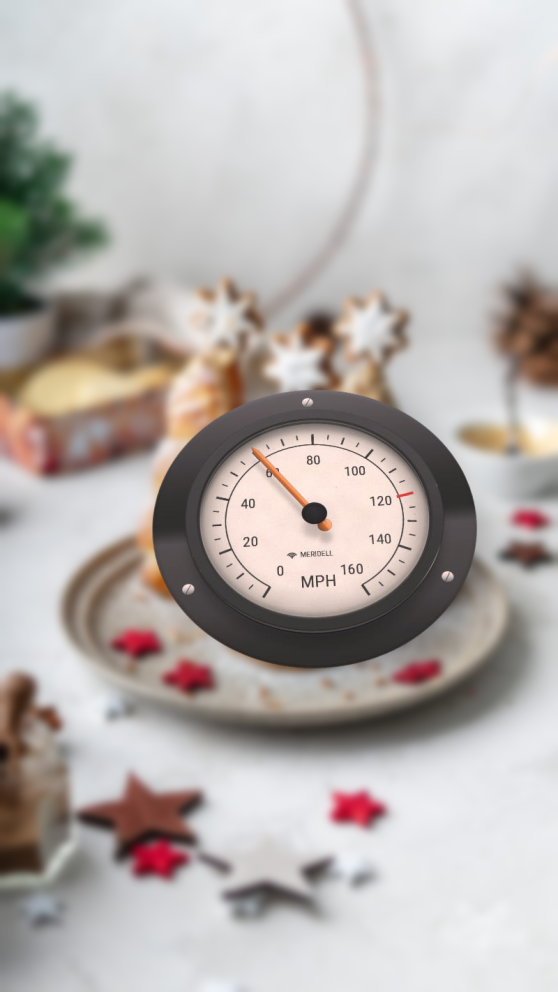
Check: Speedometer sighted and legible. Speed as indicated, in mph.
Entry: 60 mph
